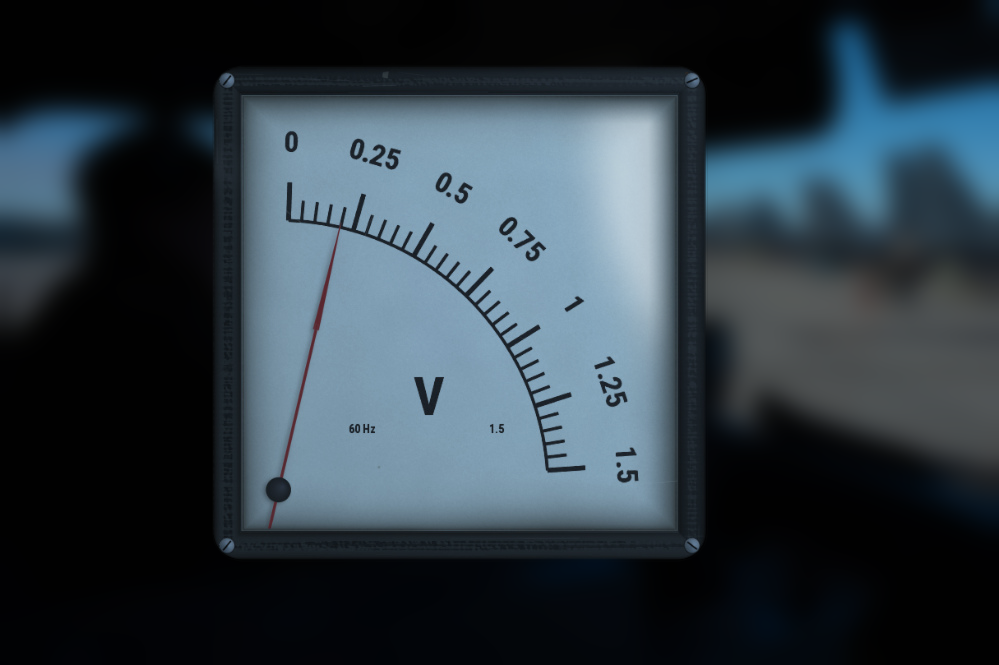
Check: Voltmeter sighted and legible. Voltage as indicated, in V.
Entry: 0.2 V
